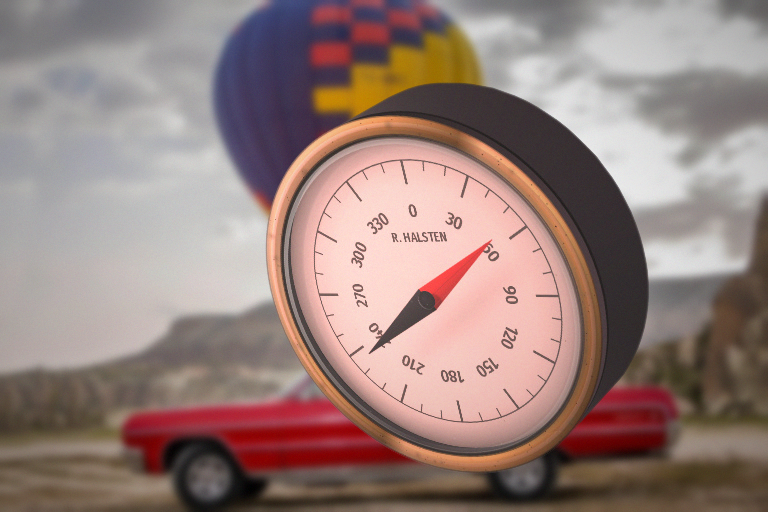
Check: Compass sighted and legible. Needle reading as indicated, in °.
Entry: 55 °
